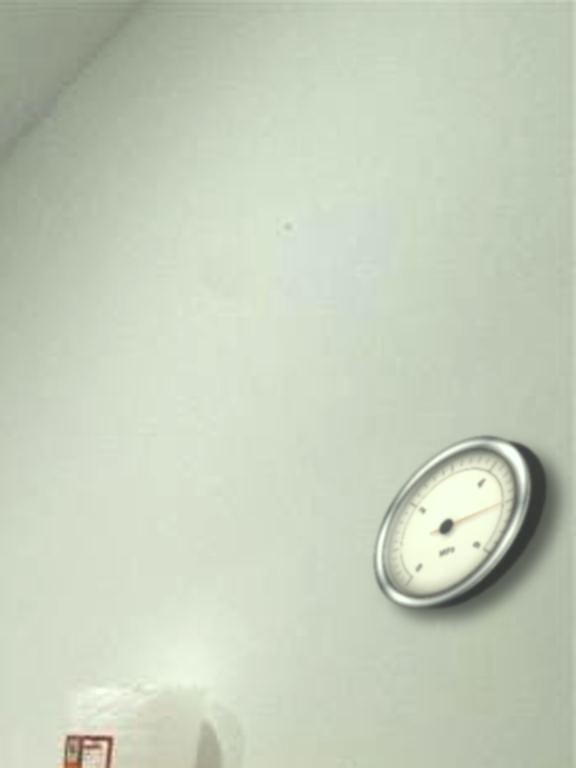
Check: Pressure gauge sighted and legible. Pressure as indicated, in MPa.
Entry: 5 MPa
